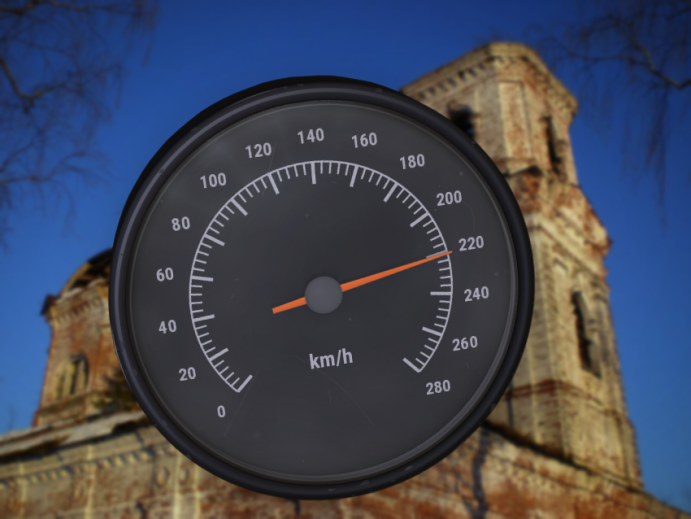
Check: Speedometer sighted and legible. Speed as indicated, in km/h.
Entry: 220 km/h
